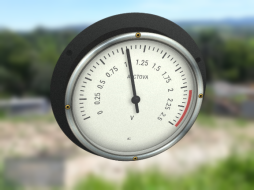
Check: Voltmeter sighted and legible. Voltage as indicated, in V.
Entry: 1.05 V
